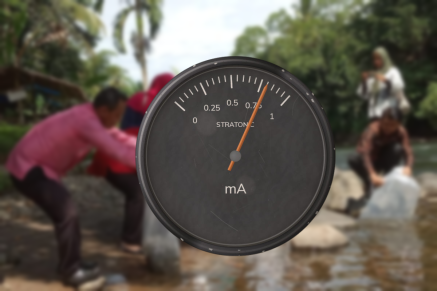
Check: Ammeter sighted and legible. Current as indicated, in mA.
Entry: 0.8 mA
